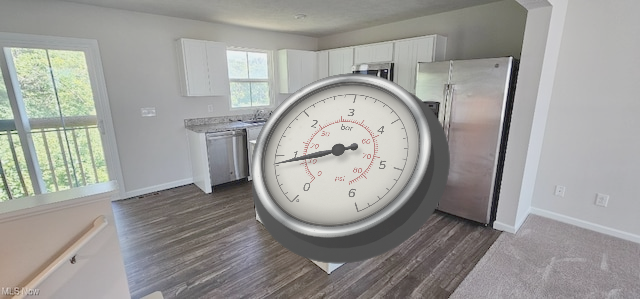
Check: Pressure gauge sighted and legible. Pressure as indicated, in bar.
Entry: 0.8 bar
